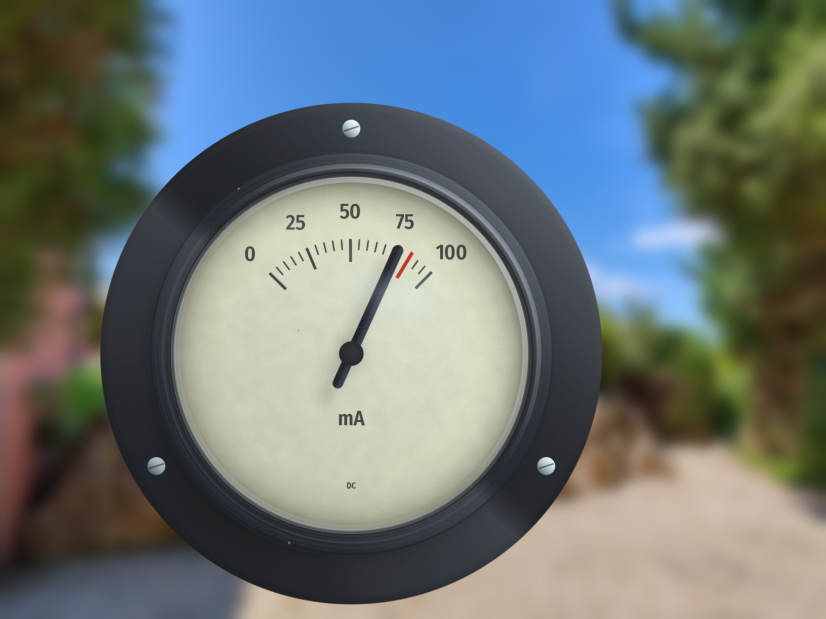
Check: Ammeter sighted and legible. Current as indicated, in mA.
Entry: 77.5 mA
